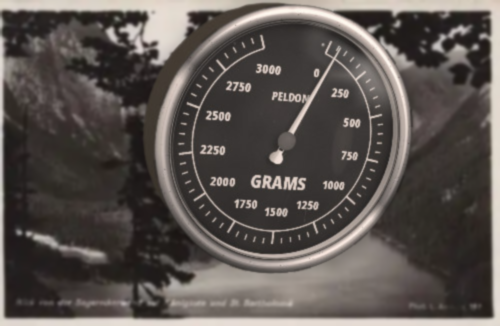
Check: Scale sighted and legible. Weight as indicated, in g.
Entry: 50 g
